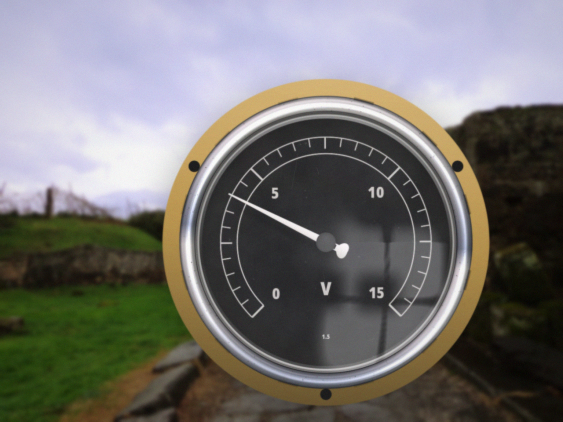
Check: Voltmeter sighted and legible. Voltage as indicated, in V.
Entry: 4 V
